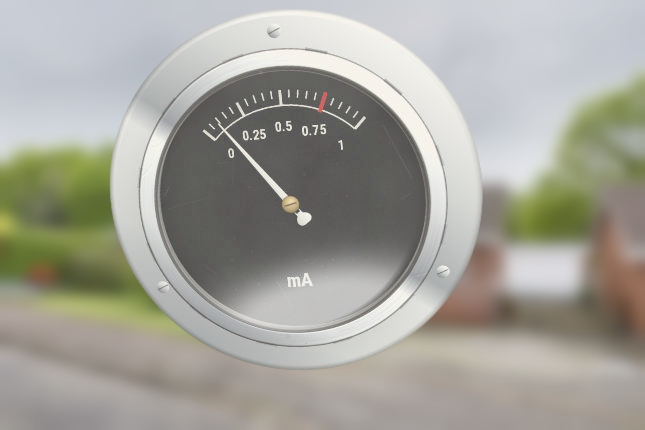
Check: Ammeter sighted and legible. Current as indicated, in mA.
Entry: 0.1 mA
